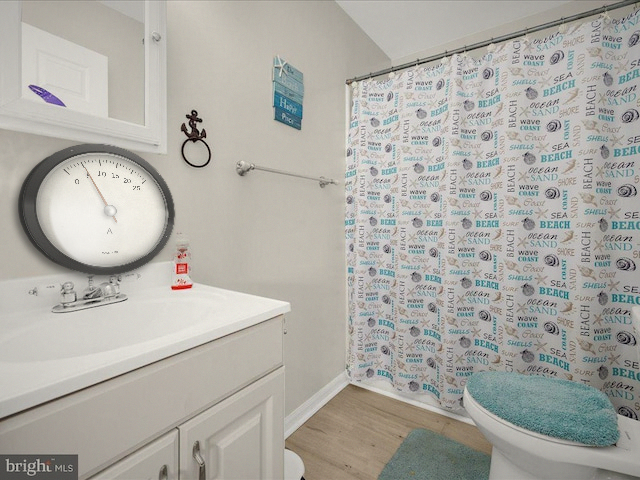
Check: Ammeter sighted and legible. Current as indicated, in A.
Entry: 5 A
